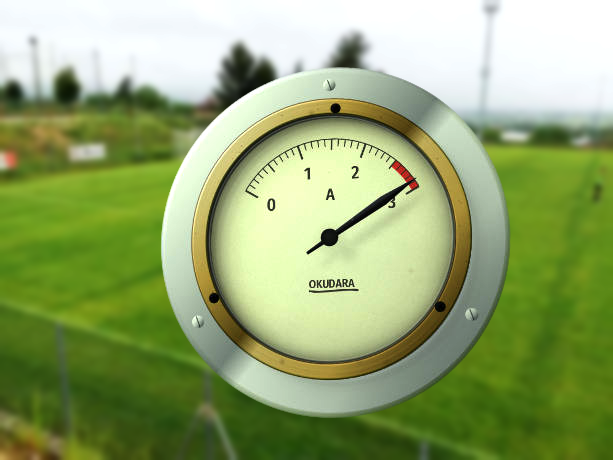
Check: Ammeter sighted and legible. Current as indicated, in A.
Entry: 2.9 A
